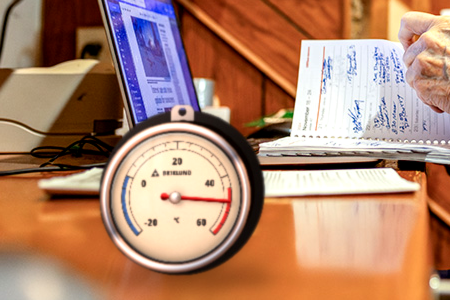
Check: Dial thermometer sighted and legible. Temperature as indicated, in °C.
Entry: 48 °C
